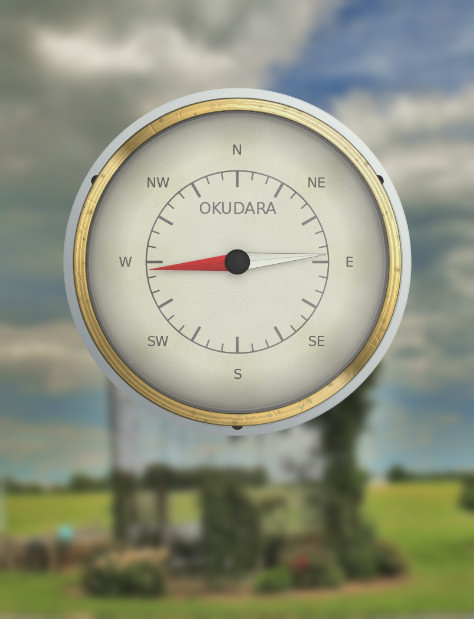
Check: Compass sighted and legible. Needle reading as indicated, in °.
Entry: 265 °
